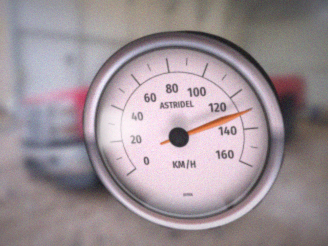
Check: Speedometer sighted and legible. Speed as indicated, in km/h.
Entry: 130 km/h
